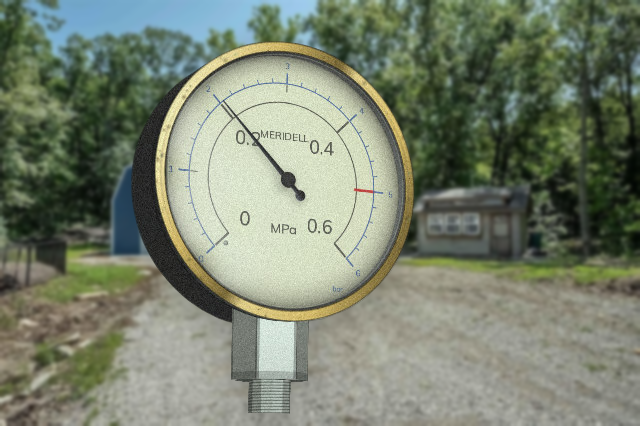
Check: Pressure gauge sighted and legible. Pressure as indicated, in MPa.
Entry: 0.2 MPa
